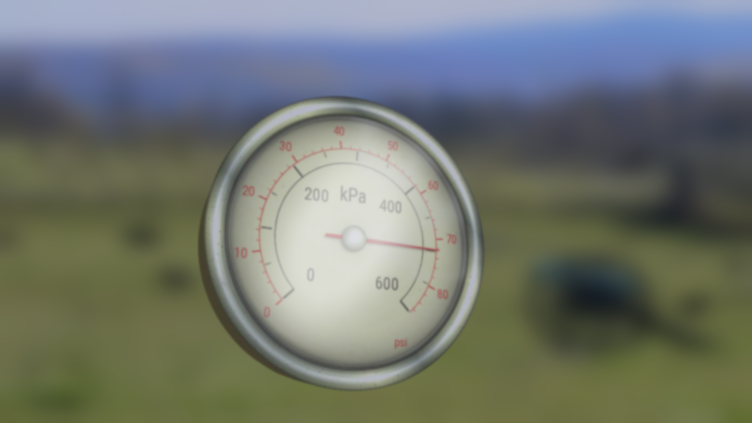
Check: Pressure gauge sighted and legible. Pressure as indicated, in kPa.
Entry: 500 kPa
